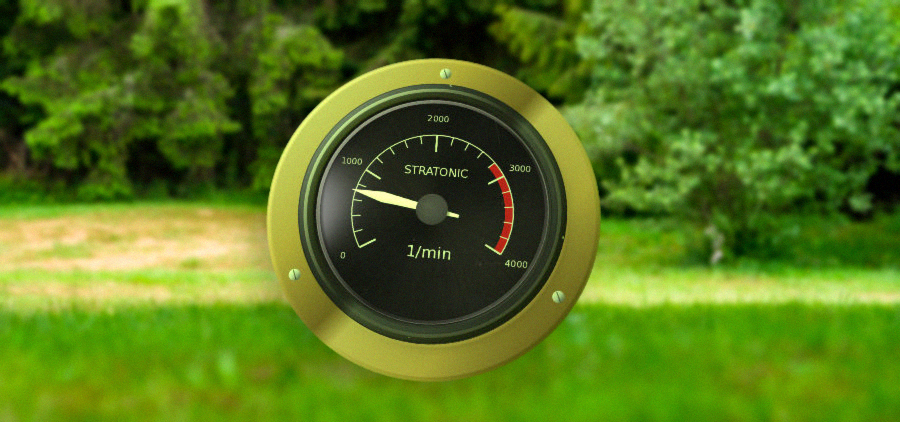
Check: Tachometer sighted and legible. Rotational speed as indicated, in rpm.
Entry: 700 rpm
